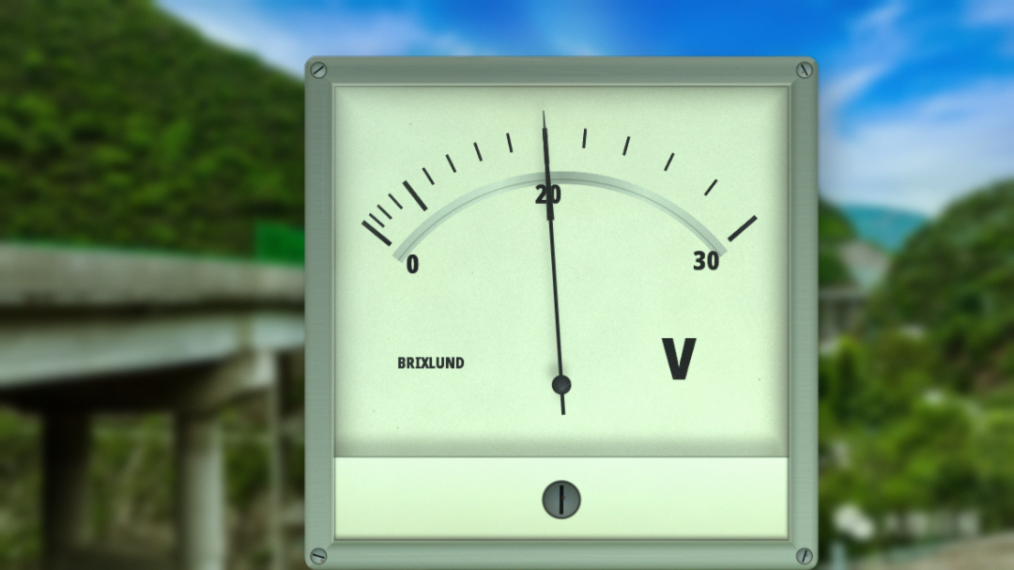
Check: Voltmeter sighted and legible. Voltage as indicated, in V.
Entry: 20 V
